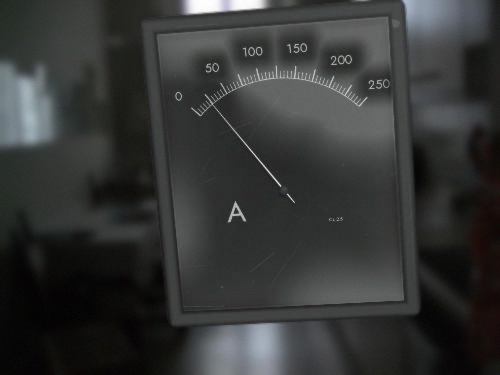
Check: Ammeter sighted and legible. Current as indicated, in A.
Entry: 25 A
